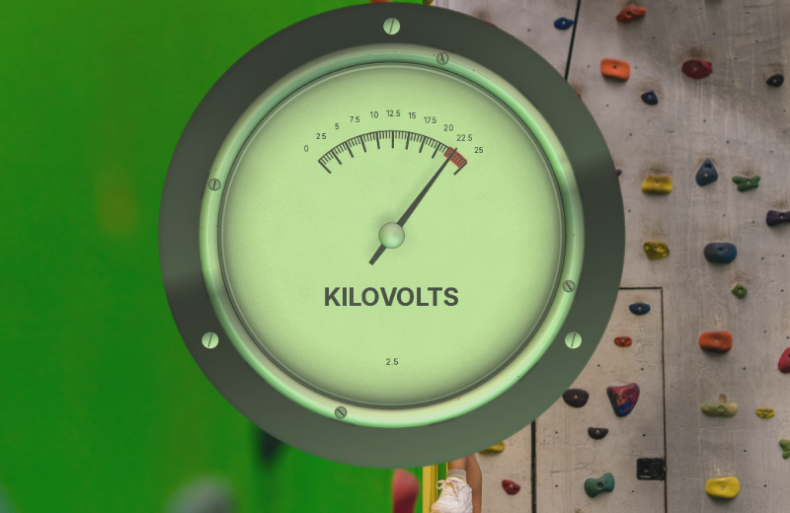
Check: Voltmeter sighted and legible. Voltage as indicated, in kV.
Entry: 22.5 kV
